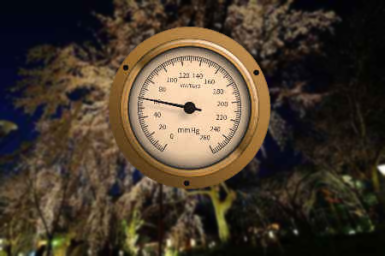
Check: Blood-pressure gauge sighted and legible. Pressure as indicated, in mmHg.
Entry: 60 mmHg
